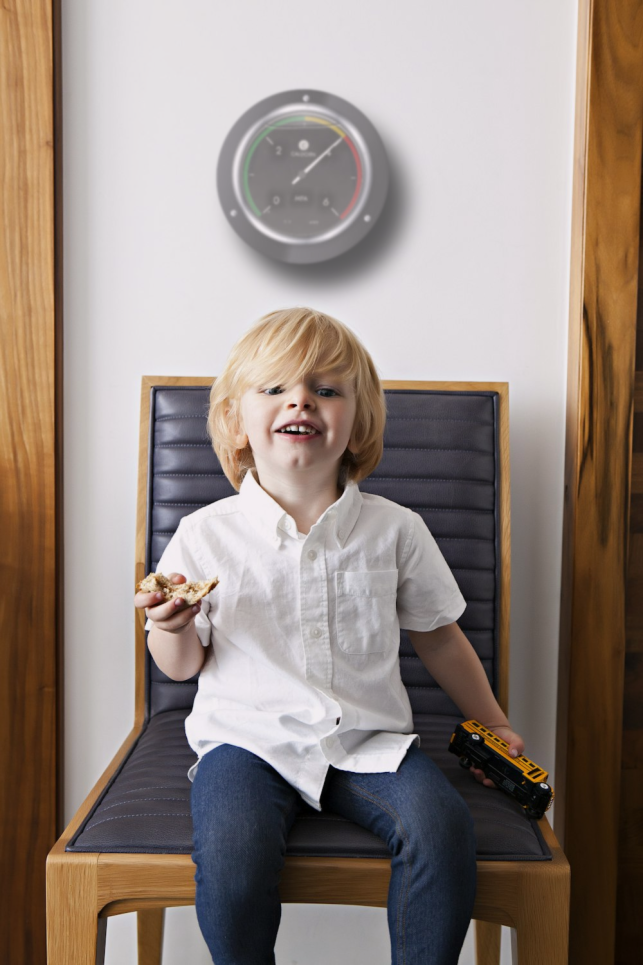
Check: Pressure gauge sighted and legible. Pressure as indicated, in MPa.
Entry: 4 MPa
